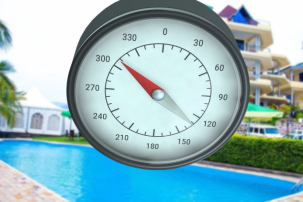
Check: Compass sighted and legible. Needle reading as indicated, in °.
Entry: 310 °
